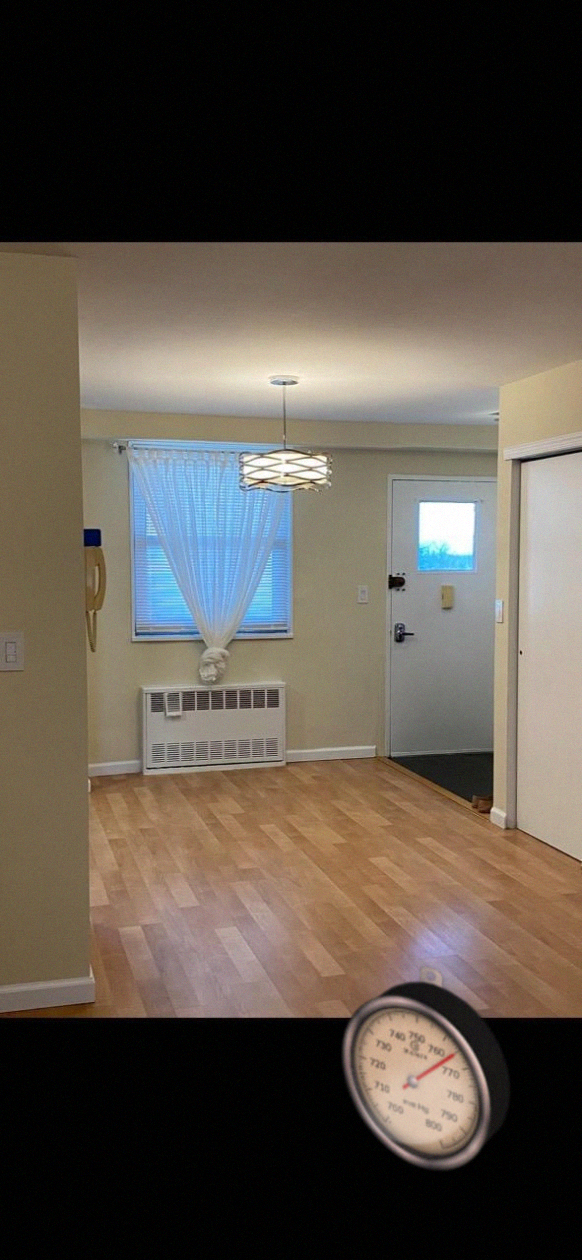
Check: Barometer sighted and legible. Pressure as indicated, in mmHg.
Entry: 765 mmHg
